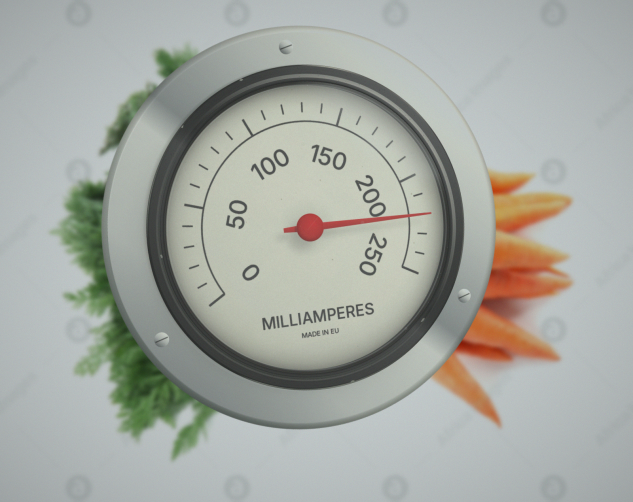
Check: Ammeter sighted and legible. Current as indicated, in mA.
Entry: 220 mA
